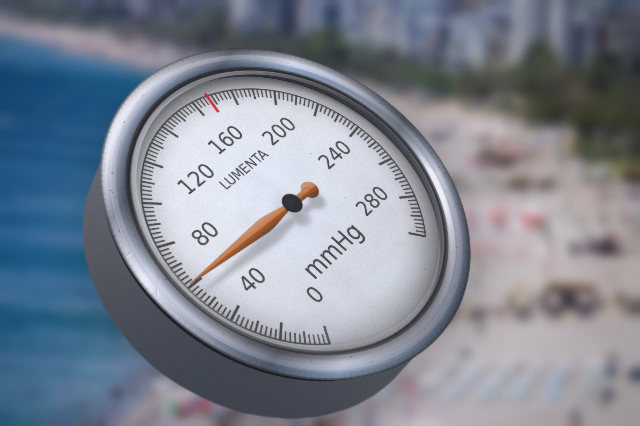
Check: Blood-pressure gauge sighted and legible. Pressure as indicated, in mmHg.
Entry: 60 mmHg
